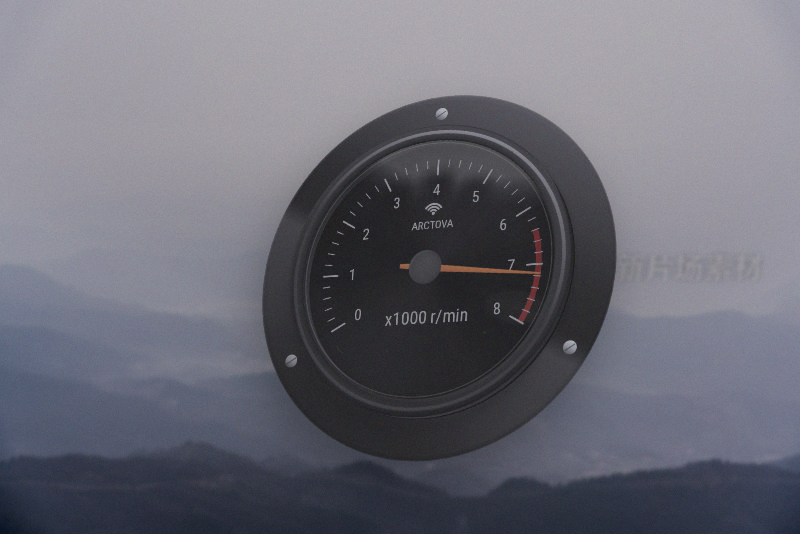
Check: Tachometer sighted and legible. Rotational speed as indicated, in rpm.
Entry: 7200 rpm
